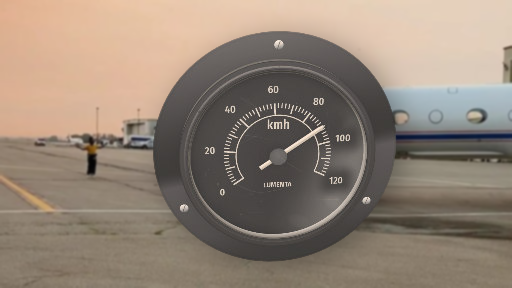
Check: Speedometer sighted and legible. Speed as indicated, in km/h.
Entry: 90 km/h
